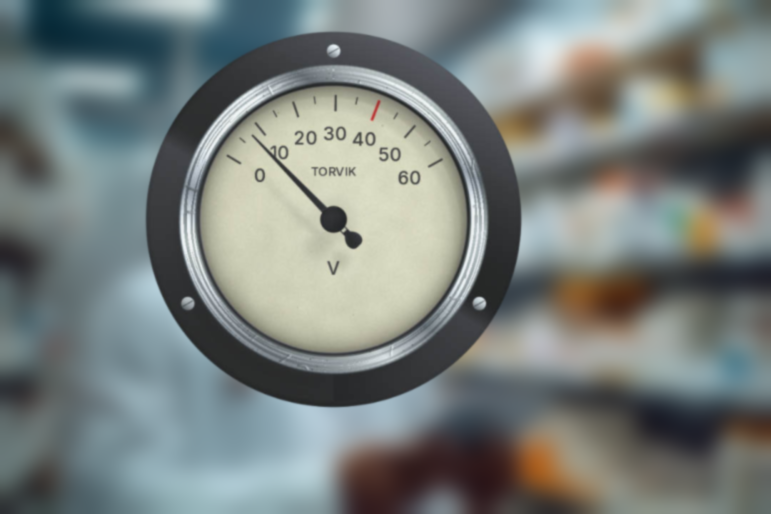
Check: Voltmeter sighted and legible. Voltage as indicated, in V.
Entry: 7.5 V
